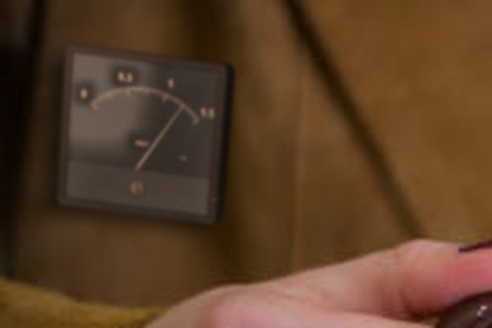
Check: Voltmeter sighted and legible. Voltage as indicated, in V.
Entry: 1.25 V
